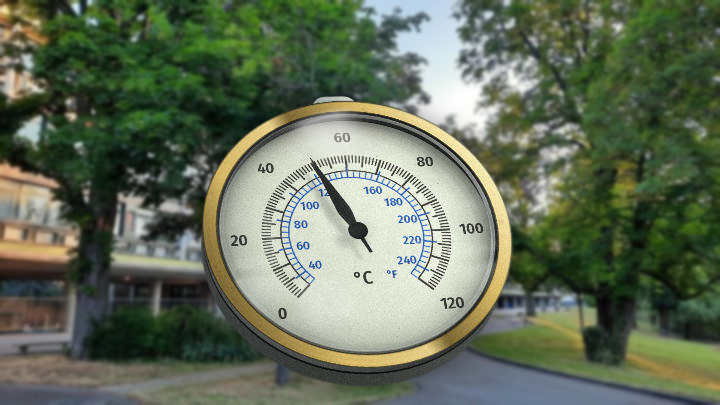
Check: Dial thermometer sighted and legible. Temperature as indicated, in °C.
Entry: 50 °C
